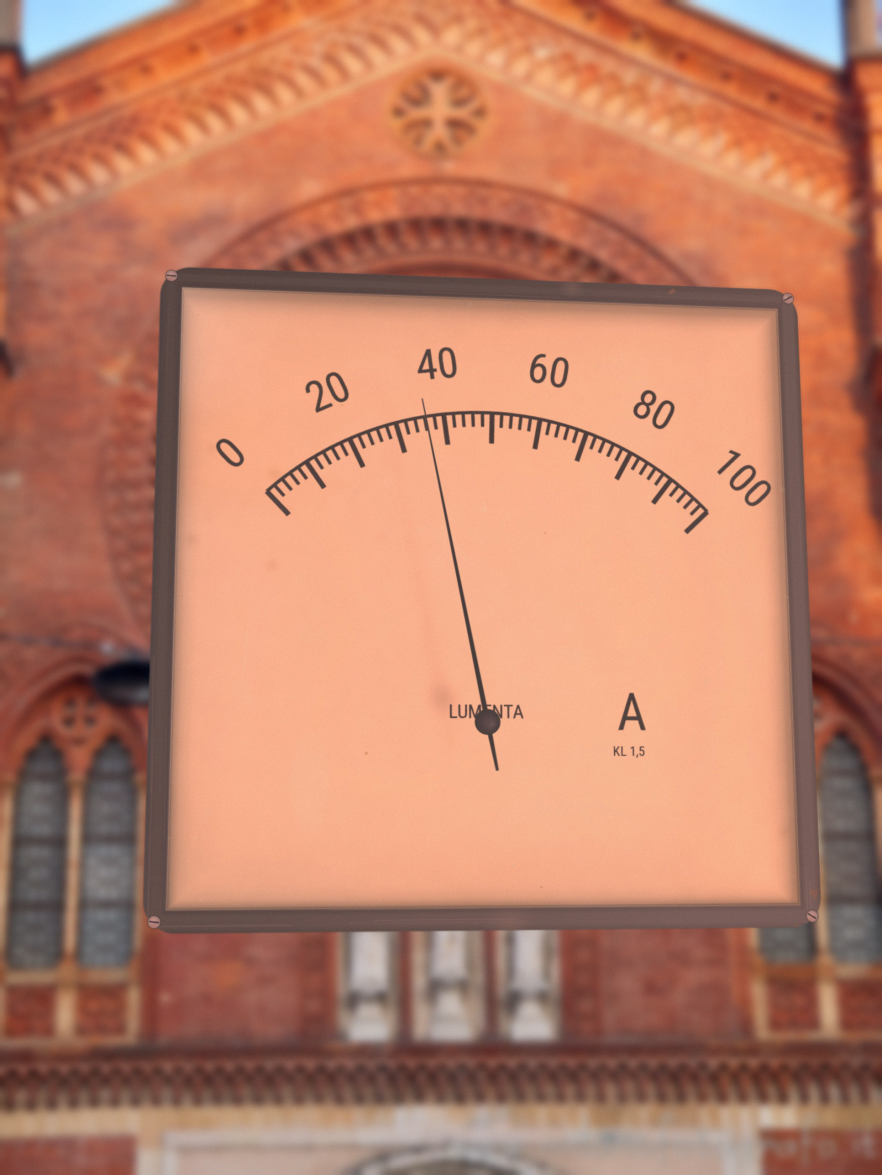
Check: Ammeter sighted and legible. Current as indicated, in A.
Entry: 36 A
